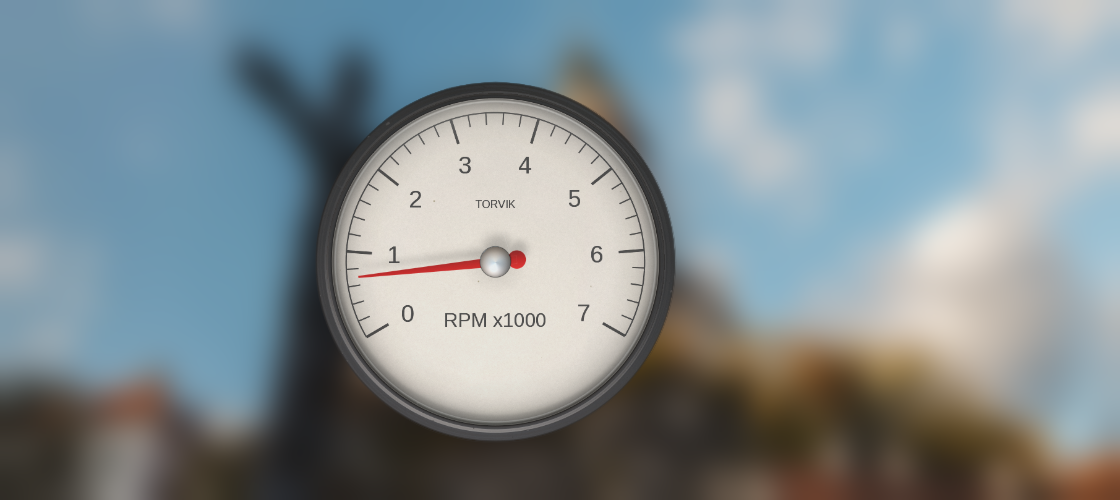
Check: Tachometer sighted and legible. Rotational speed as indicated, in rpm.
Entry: 700 rpm
